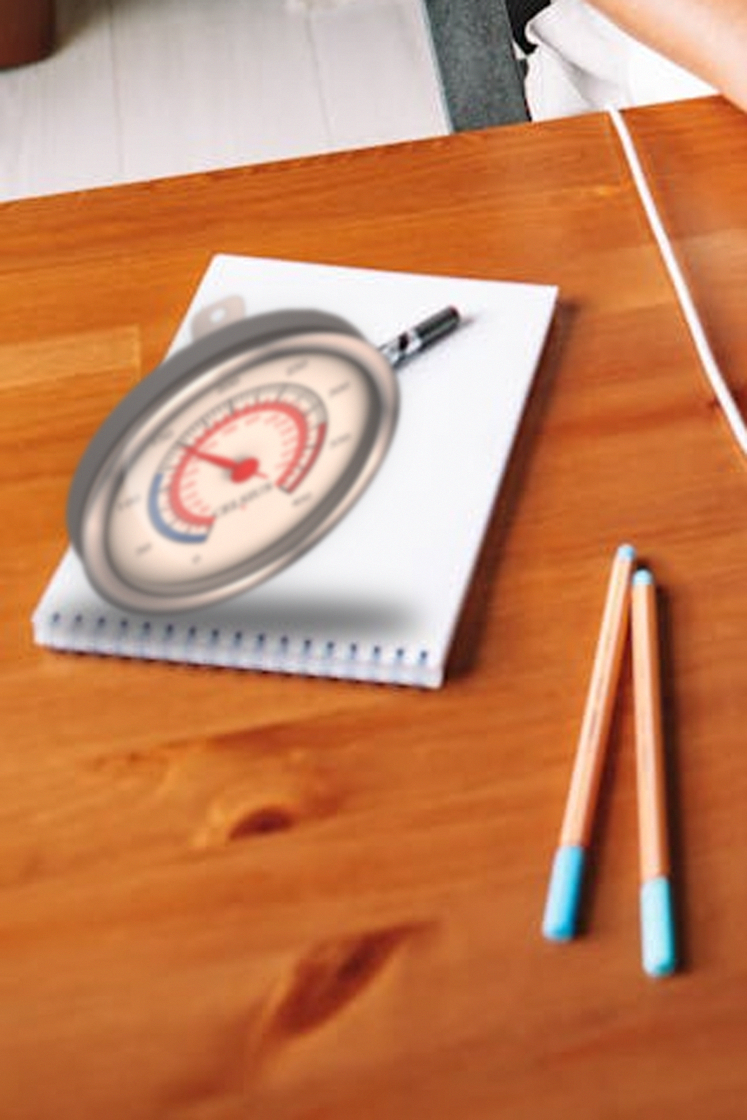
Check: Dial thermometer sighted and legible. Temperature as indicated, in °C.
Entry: 150 °C
